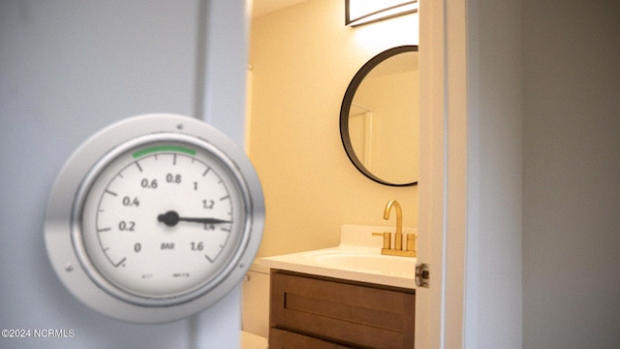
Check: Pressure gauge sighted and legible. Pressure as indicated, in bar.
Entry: 1.35 bar
